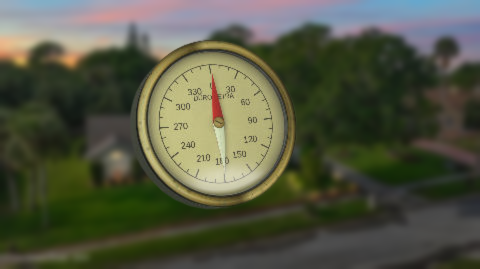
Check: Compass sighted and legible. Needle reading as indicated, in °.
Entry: 0 °
